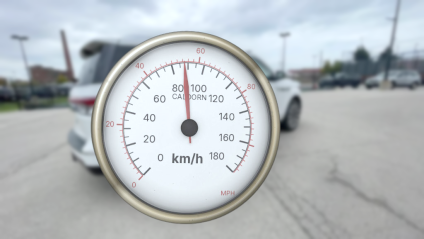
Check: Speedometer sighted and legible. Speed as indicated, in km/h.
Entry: 87.5 km/h
